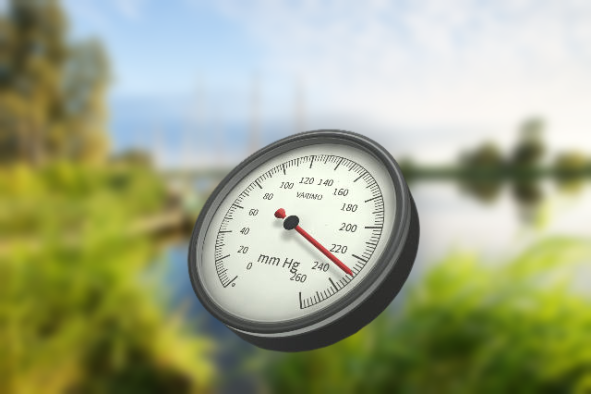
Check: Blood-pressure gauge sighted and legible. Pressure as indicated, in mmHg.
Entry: 230 mmHg
